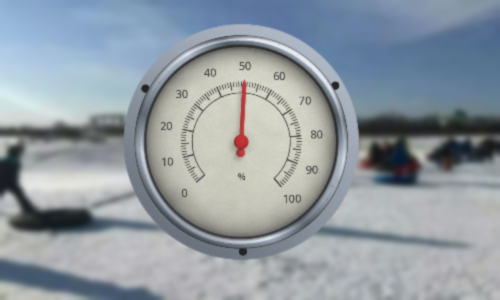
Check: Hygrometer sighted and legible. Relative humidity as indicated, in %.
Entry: 50 %
